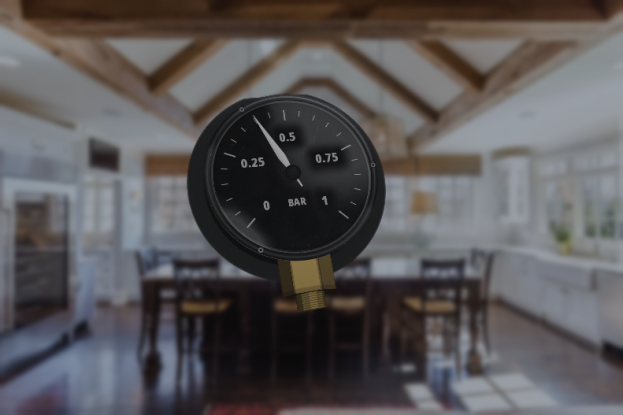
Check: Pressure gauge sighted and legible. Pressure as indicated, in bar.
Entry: 0.4 bar
